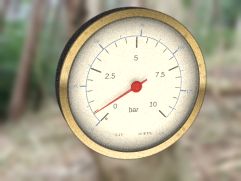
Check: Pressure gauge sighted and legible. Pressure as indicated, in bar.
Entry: 0.5 bar
